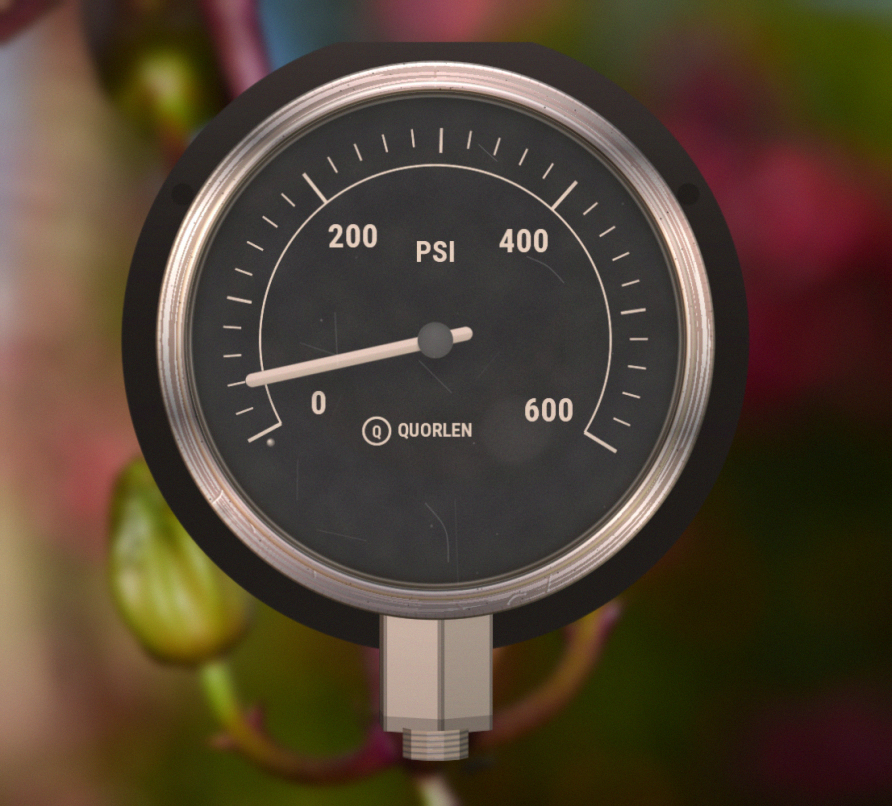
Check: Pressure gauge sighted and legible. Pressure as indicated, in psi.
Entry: 40 psi
